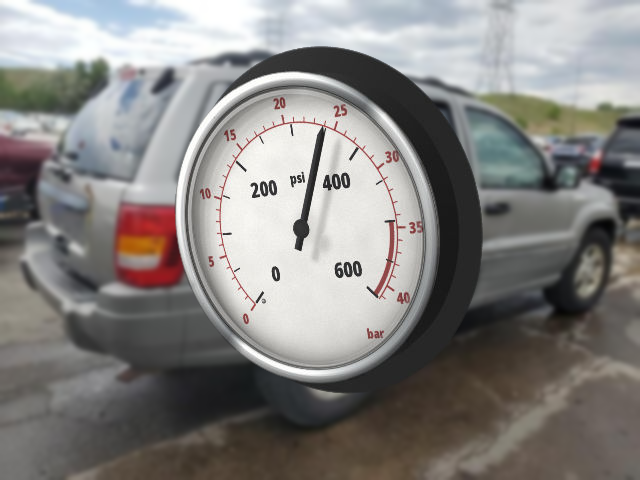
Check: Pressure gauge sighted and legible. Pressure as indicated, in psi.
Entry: 350 psi
